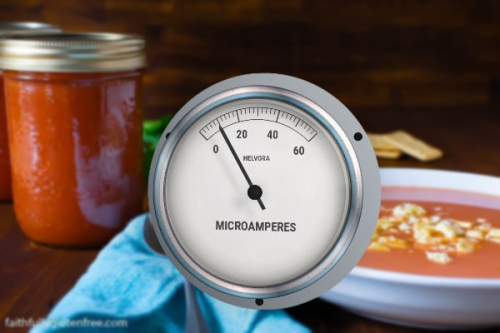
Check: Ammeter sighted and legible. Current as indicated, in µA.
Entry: 10 µA
